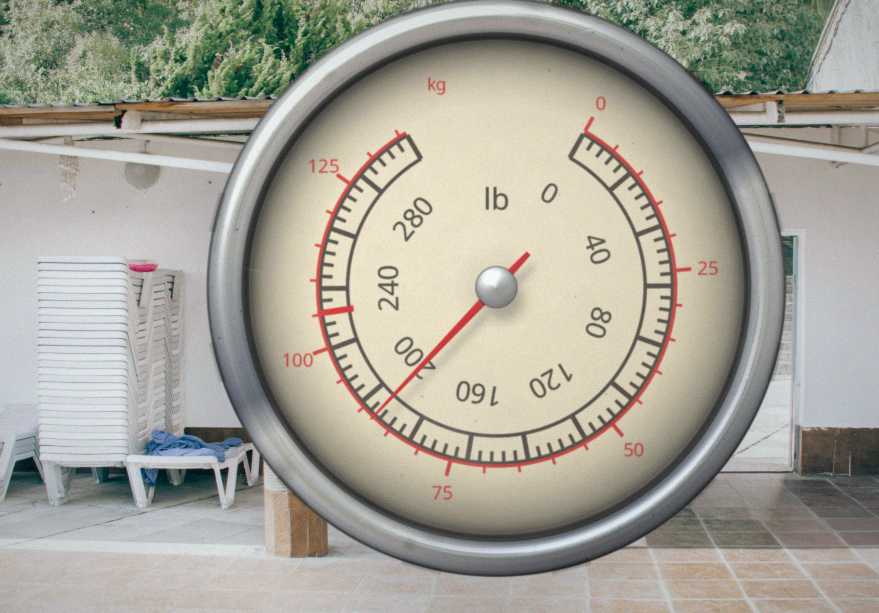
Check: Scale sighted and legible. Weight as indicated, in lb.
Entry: 194 lb
